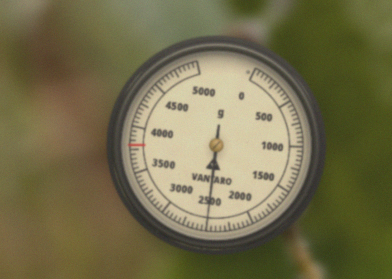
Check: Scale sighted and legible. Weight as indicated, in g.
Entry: 2500 g
